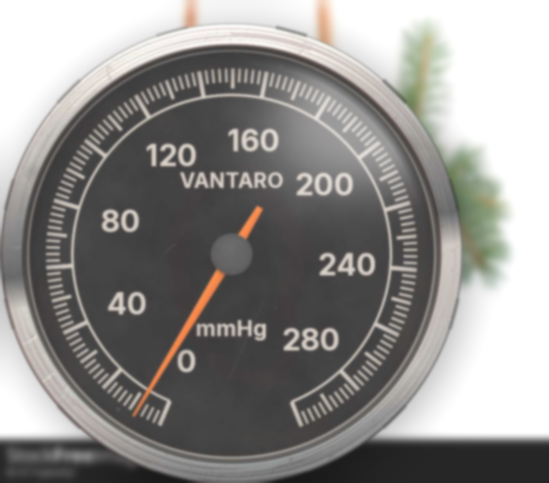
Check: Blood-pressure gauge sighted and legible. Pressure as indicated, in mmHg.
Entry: 8 mmHg
